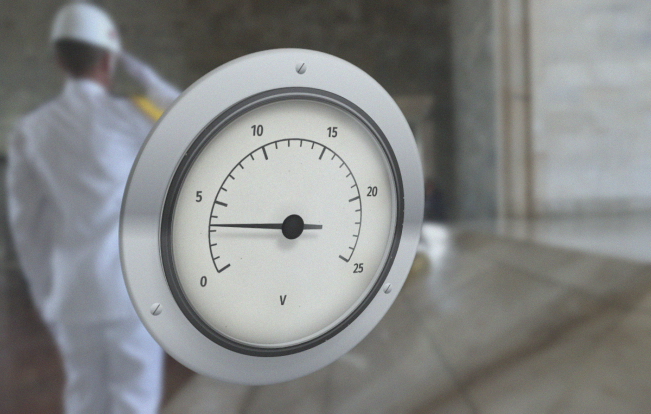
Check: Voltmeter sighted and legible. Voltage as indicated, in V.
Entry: 3.5 V
